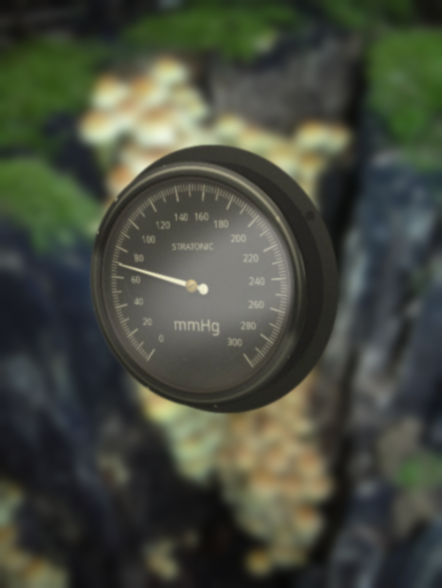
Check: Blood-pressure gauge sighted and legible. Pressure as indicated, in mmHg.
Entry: 70 mmHg
